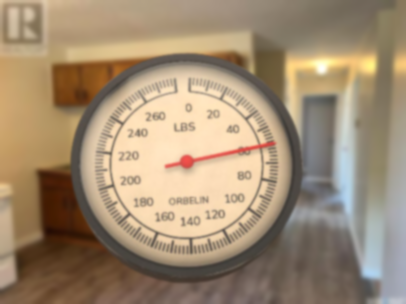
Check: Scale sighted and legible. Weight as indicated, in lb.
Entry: 60 lb
